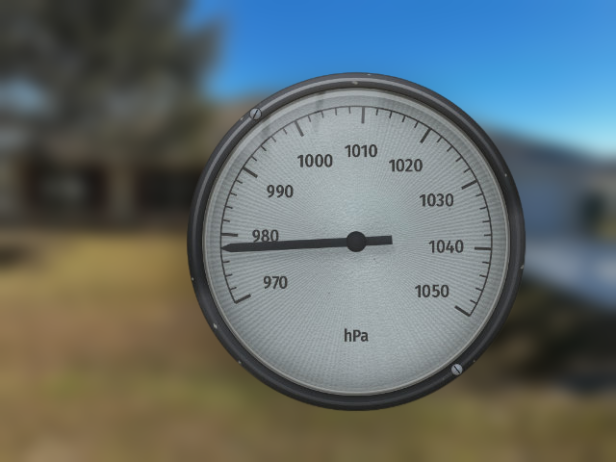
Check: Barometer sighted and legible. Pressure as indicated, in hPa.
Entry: 978 hPa
